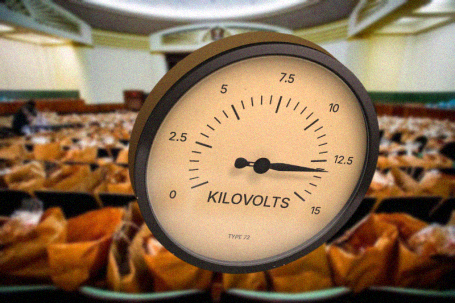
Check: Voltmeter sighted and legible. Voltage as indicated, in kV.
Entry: 13 kV
